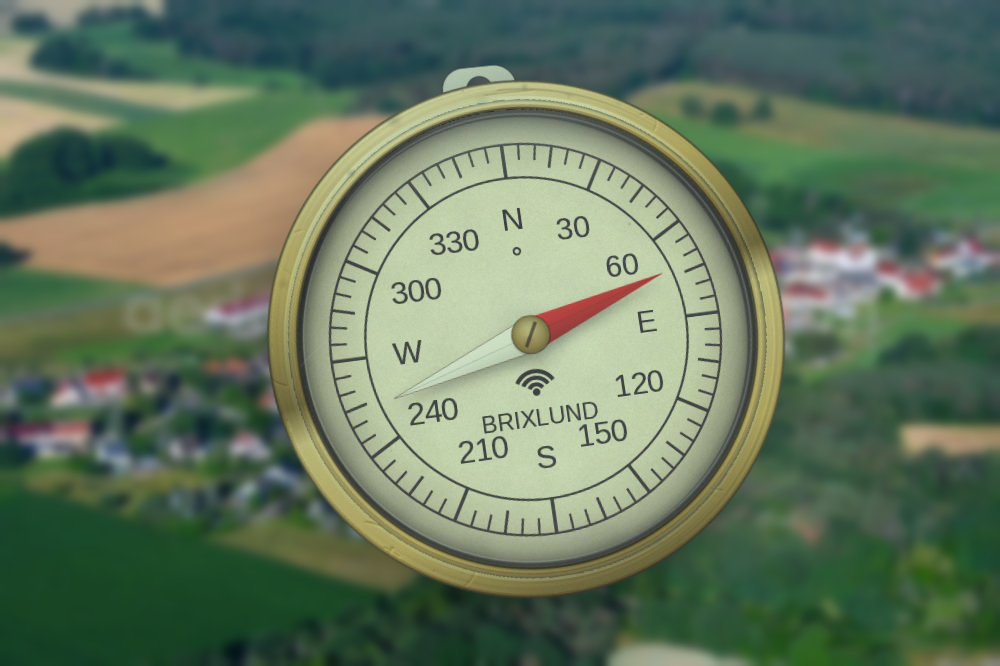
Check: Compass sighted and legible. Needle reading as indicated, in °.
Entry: 72.5 °
